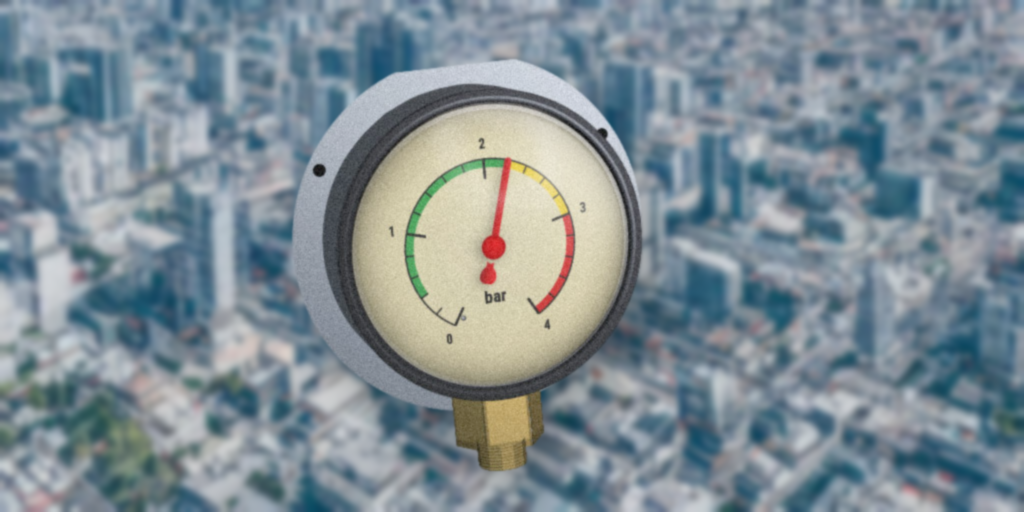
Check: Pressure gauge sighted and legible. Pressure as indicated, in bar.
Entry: 2.2 bar
